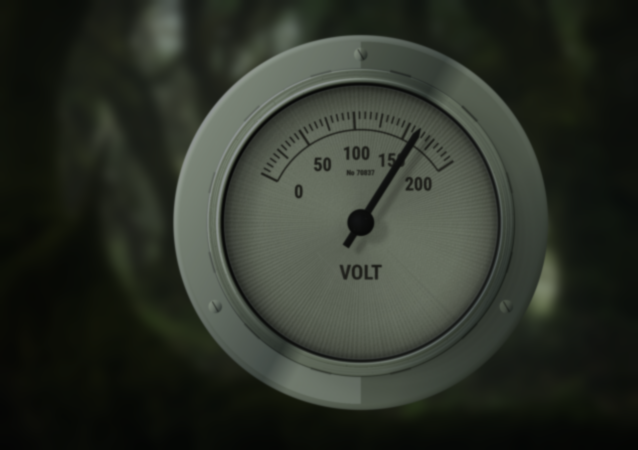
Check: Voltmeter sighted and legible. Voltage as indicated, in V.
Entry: 160 V
